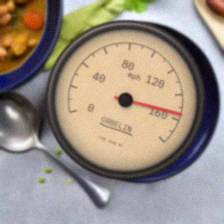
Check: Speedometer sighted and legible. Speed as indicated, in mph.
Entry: 155 mph
